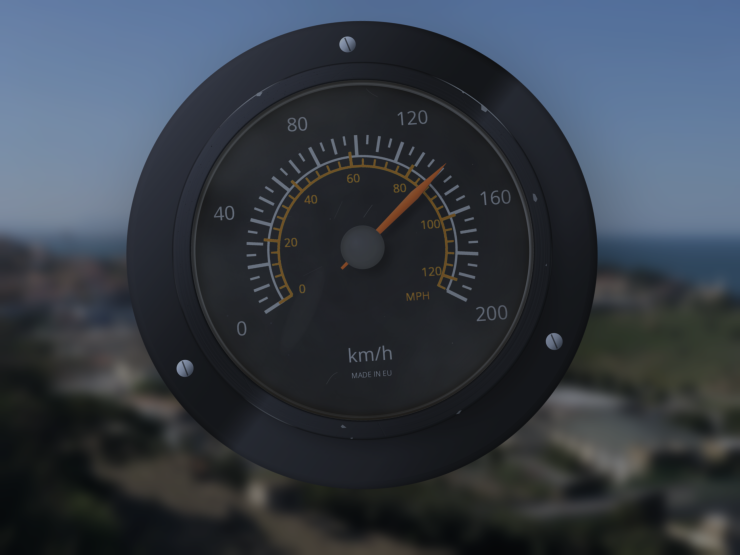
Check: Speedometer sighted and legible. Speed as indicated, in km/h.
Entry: 140 km/h
